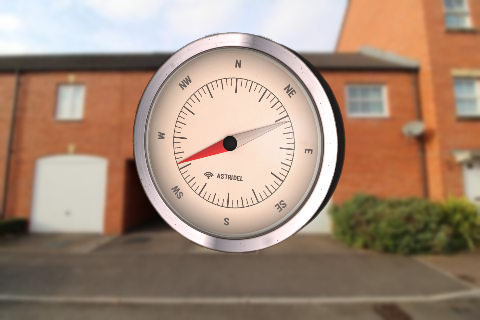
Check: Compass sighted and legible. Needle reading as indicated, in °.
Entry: 245 °
